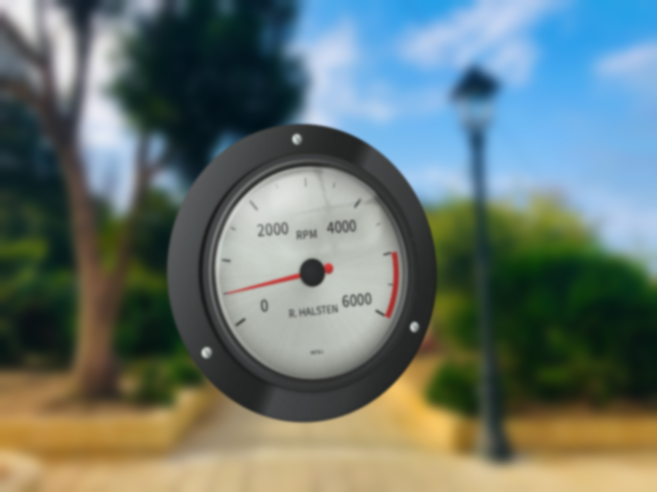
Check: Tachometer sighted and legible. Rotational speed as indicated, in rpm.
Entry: 500 rpm
